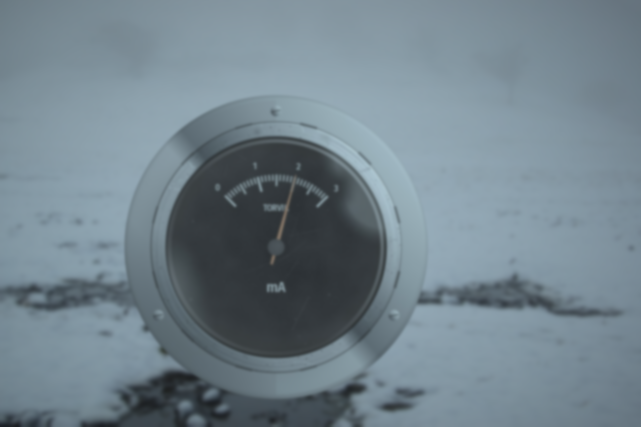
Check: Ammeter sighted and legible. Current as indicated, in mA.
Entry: 2 mA
